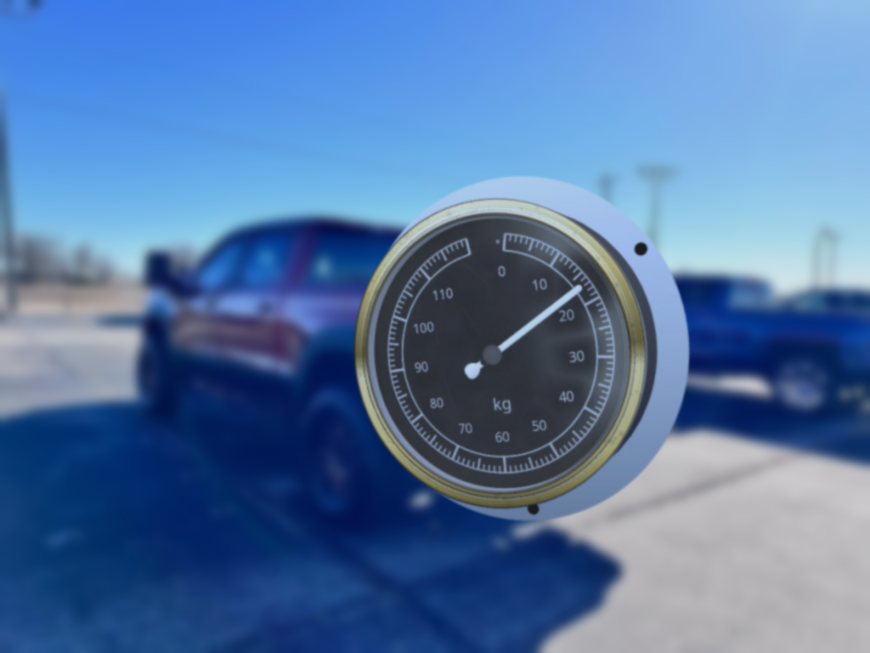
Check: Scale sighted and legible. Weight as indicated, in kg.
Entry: 17 kg
